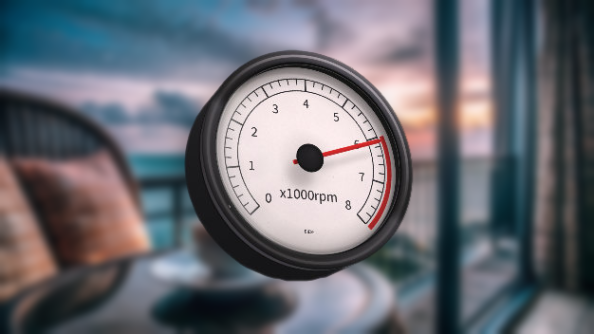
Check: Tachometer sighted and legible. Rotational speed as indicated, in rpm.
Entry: 6100 rpm
